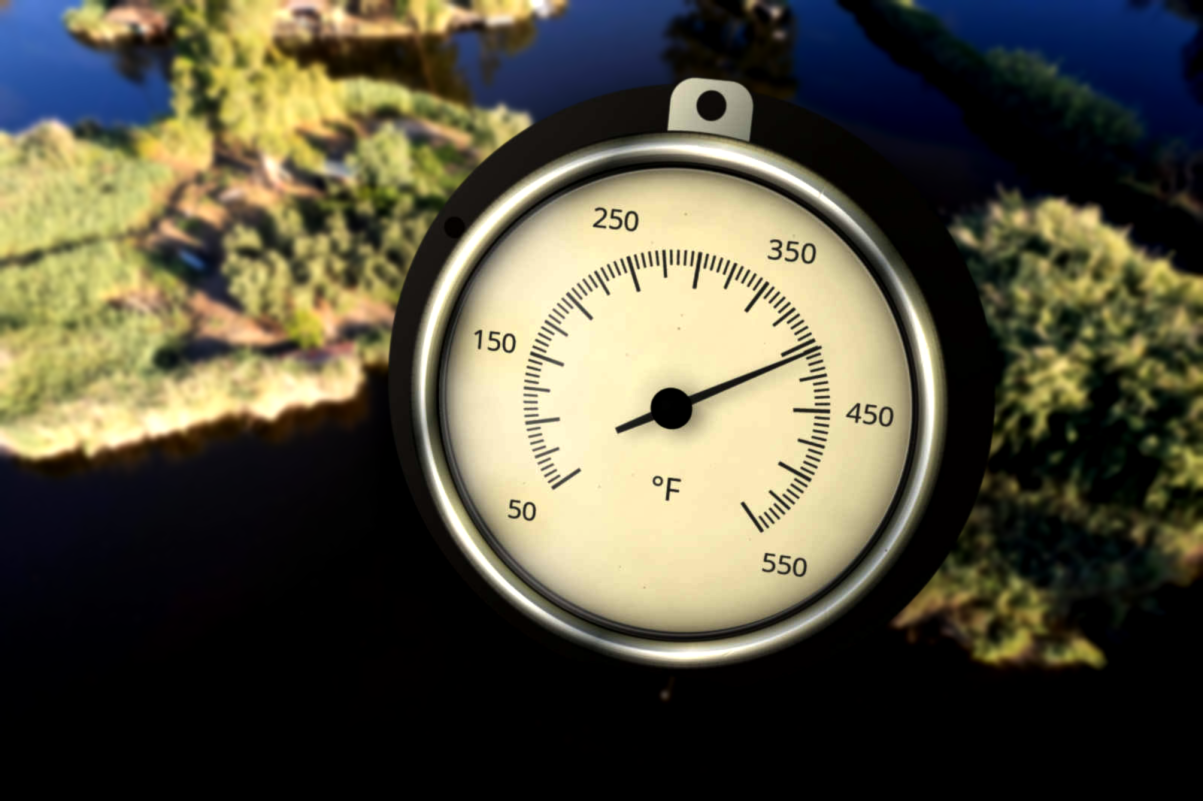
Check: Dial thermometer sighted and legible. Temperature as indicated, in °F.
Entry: 405 °F
